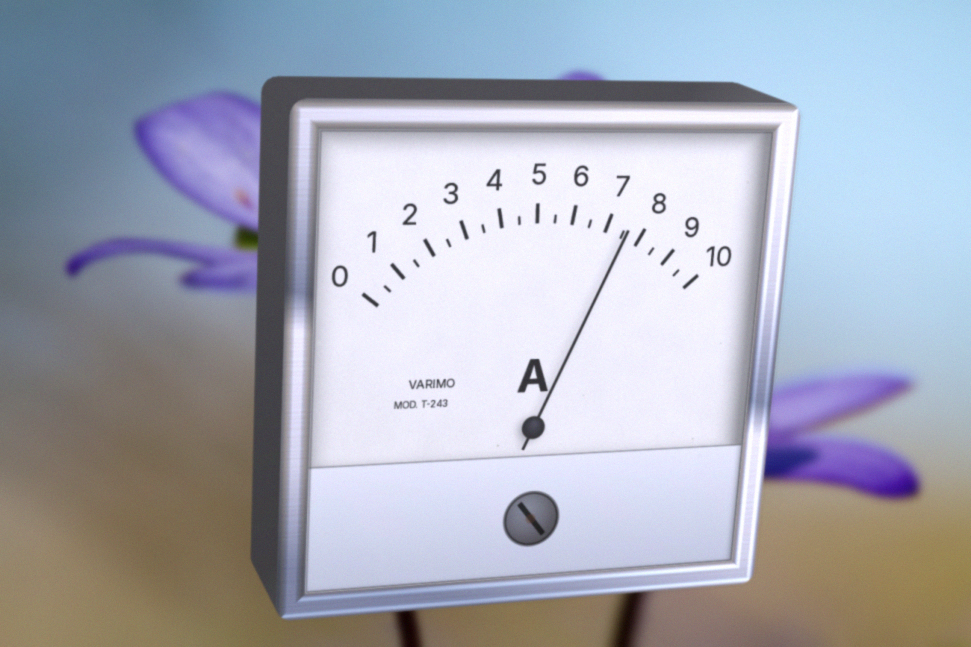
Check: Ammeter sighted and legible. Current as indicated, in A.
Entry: 7.5 A
